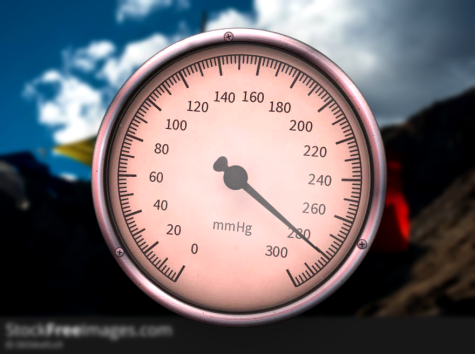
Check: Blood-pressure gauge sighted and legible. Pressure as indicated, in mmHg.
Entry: 280 mmHg
